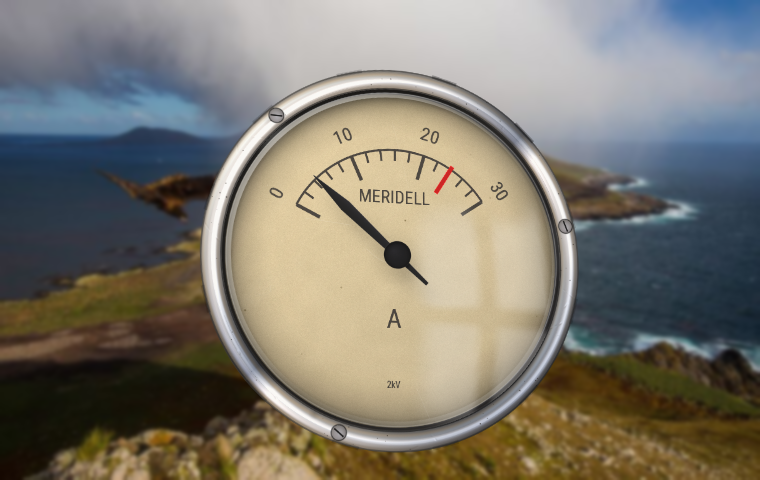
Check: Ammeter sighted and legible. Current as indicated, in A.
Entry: 4 A
